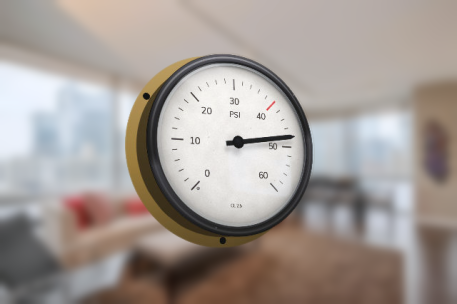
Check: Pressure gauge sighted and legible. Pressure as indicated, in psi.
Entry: 48 psi
